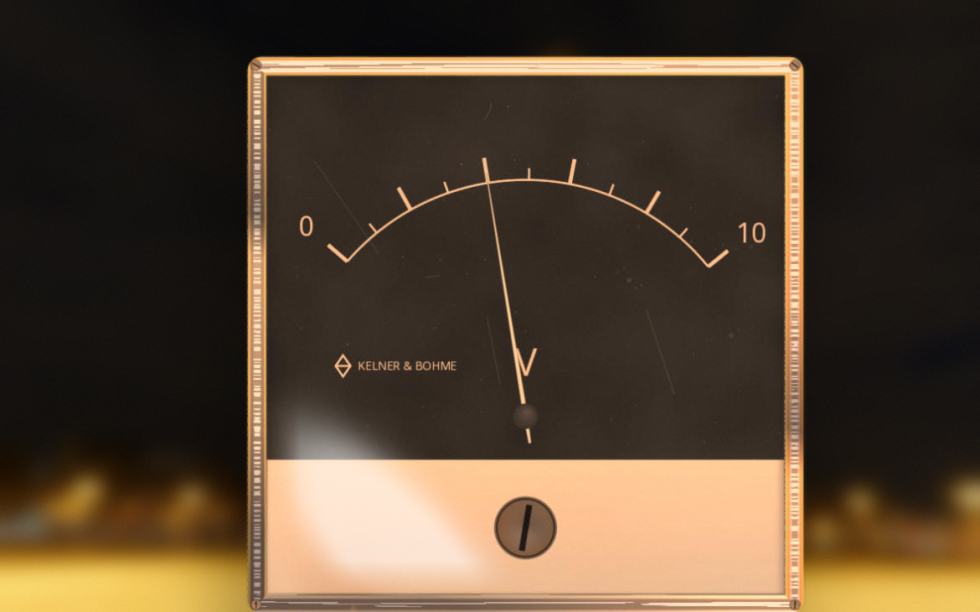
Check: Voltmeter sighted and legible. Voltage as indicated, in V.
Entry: 4 V
